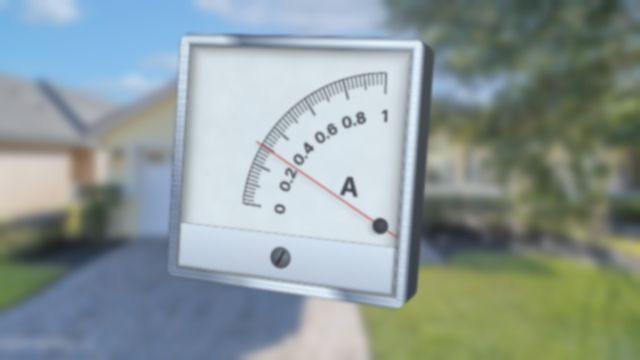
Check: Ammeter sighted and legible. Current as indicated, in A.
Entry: 0.3 A
